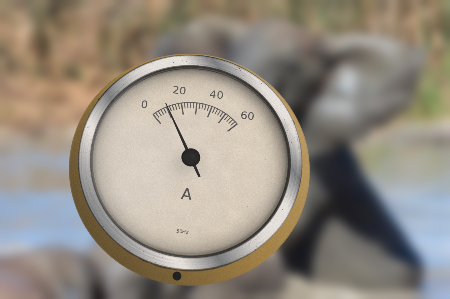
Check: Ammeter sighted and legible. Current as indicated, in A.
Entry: 10 A
